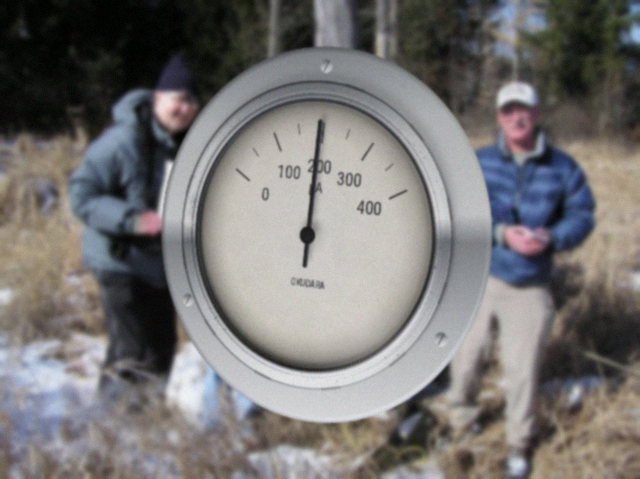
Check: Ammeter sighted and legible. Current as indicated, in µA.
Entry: 200 µA
